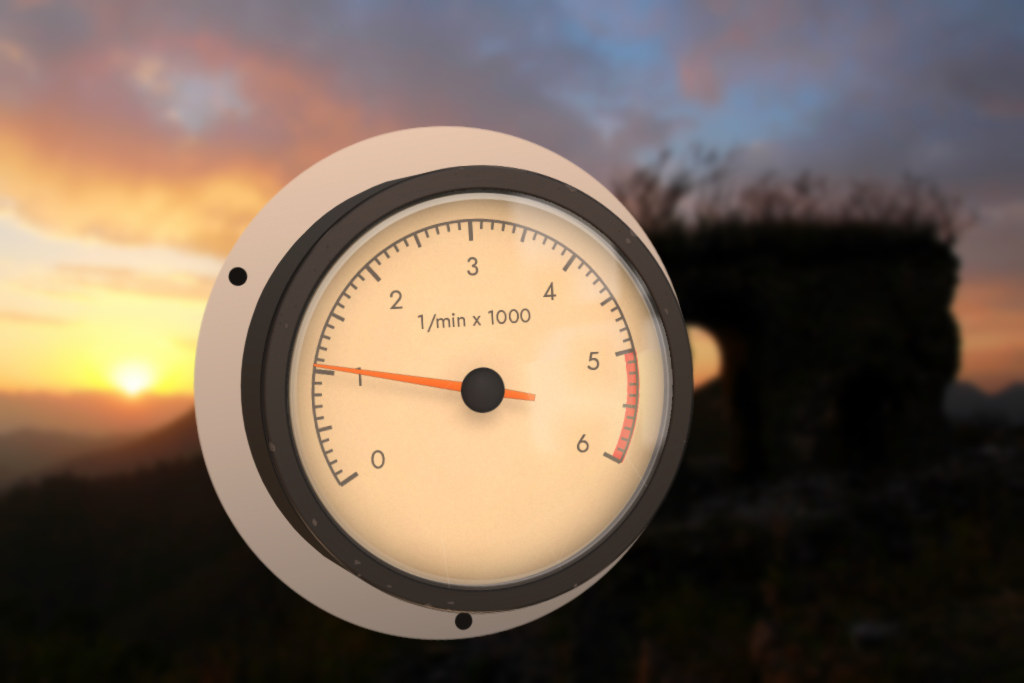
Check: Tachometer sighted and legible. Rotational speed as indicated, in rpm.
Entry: 1050 rpm
